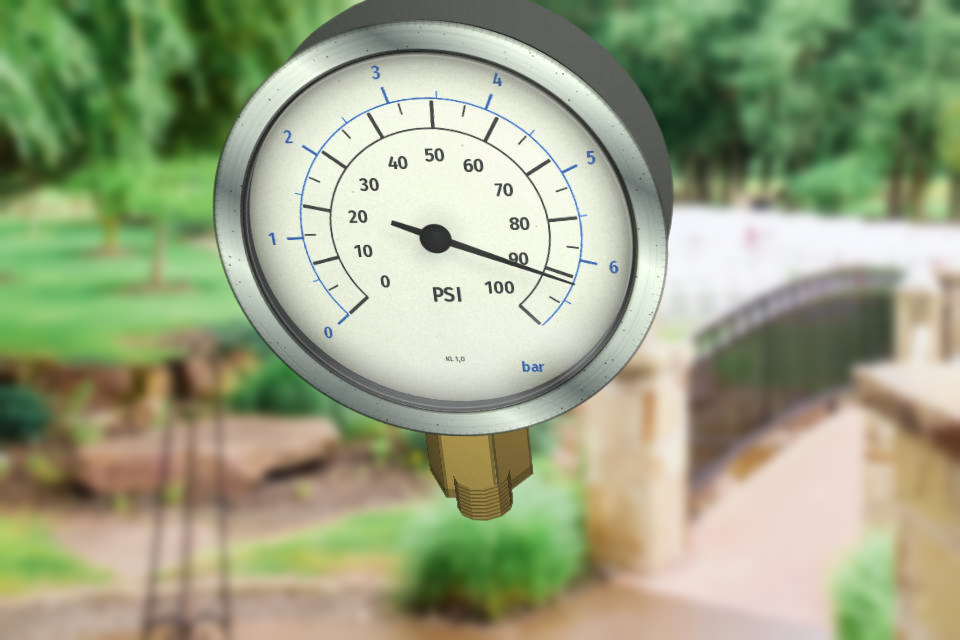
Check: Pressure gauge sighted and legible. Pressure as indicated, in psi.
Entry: 90 psi
